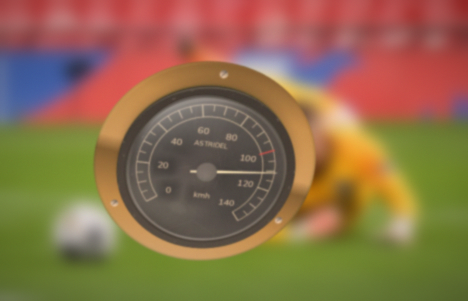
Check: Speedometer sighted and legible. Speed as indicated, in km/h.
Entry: 110 km/h
